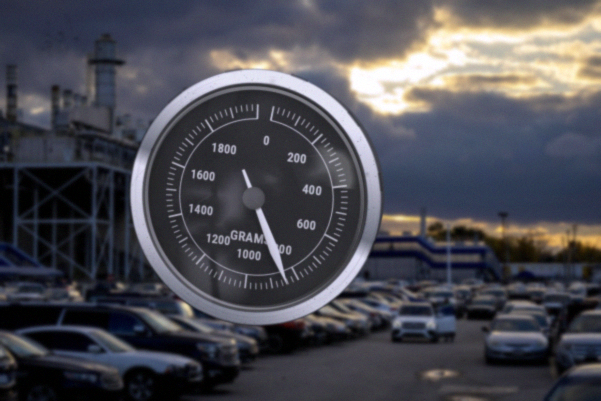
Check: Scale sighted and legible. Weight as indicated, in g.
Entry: 840 g
